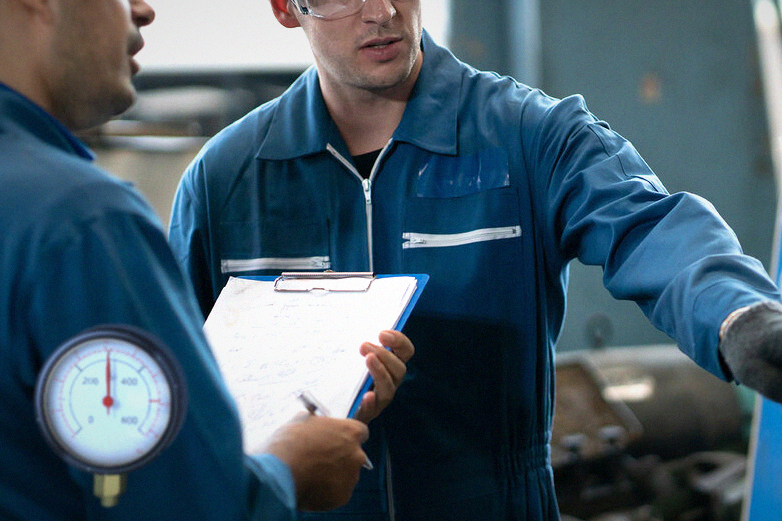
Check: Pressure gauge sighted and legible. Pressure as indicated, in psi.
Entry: 300 psi
